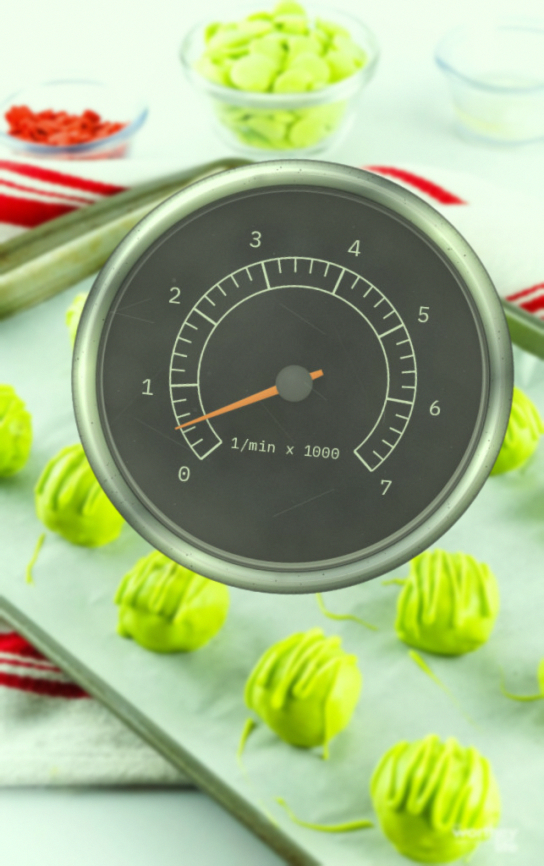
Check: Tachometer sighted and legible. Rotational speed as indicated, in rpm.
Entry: 500 rpm
